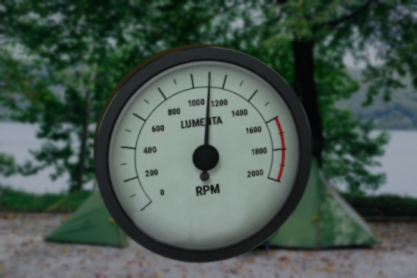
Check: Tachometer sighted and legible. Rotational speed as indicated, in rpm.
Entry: 1100 rpm
